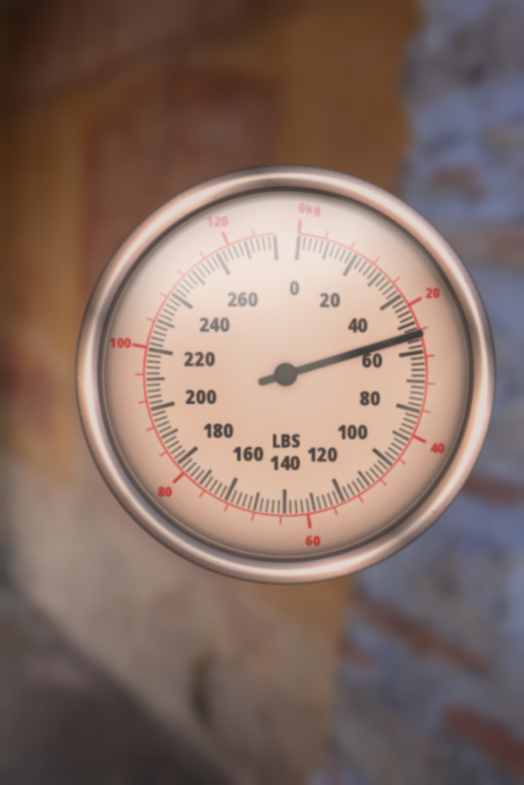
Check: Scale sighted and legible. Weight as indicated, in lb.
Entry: 54 lb
